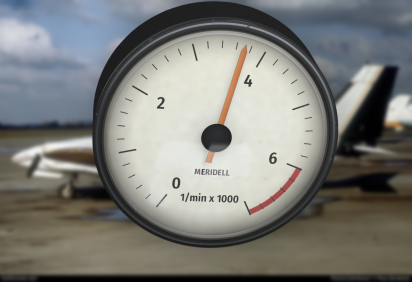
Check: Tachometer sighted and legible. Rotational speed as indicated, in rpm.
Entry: 3700 rpm
